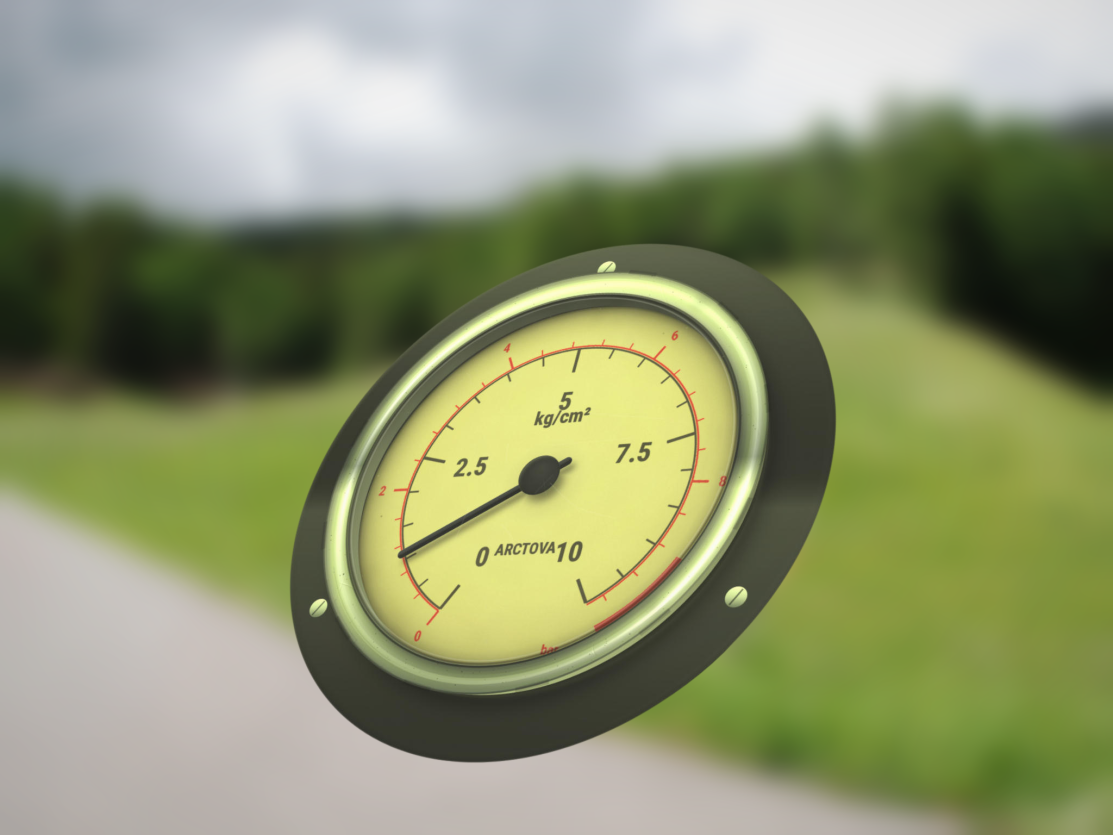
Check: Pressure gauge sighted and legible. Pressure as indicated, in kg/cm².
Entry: 1 kg/cm²
